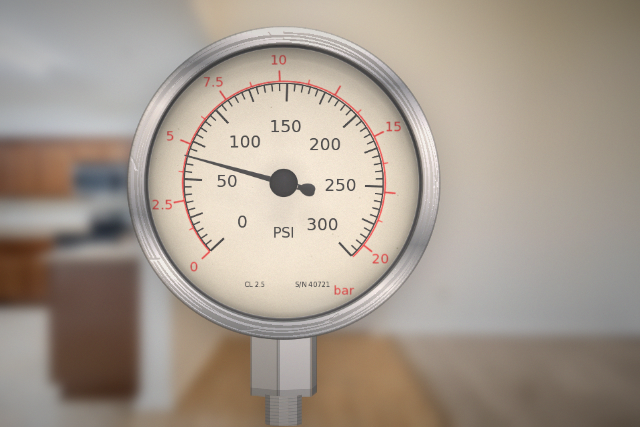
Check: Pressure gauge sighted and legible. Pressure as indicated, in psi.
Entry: 65 psi
